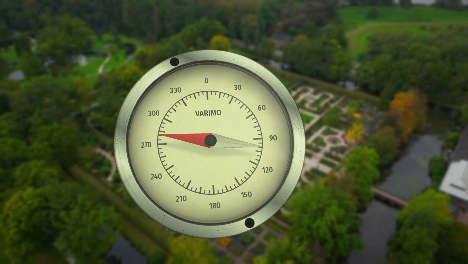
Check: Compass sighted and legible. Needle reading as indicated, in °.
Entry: 280 °
